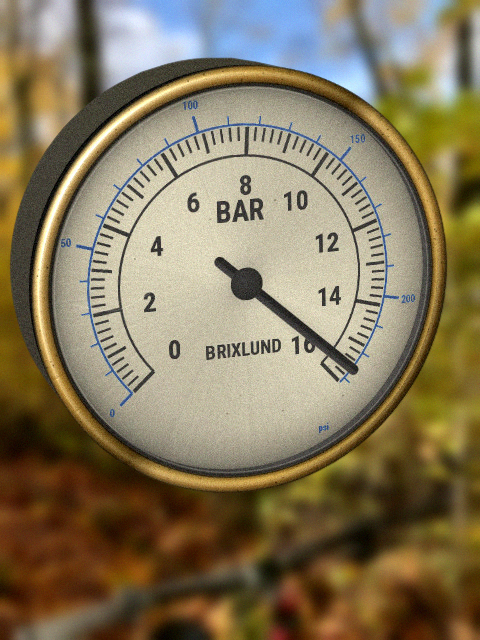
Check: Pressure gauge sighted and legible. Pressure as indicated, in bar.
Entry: 15.6 bar
